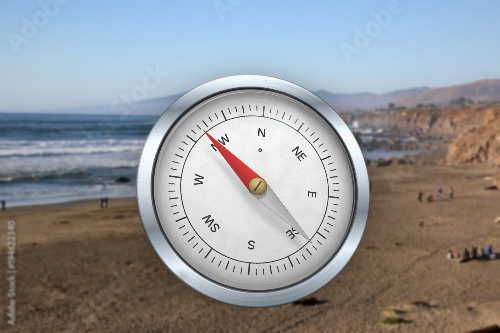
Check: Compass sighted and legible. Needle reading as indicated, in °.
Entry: 310 °
